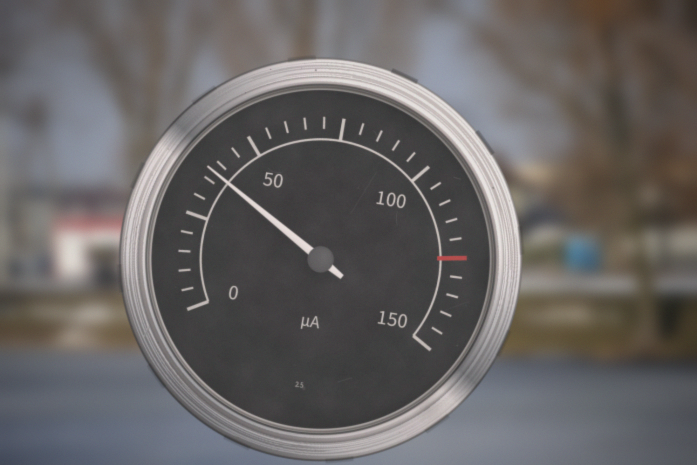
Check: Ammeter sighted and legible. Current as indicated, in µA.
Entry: 37.5 µA
